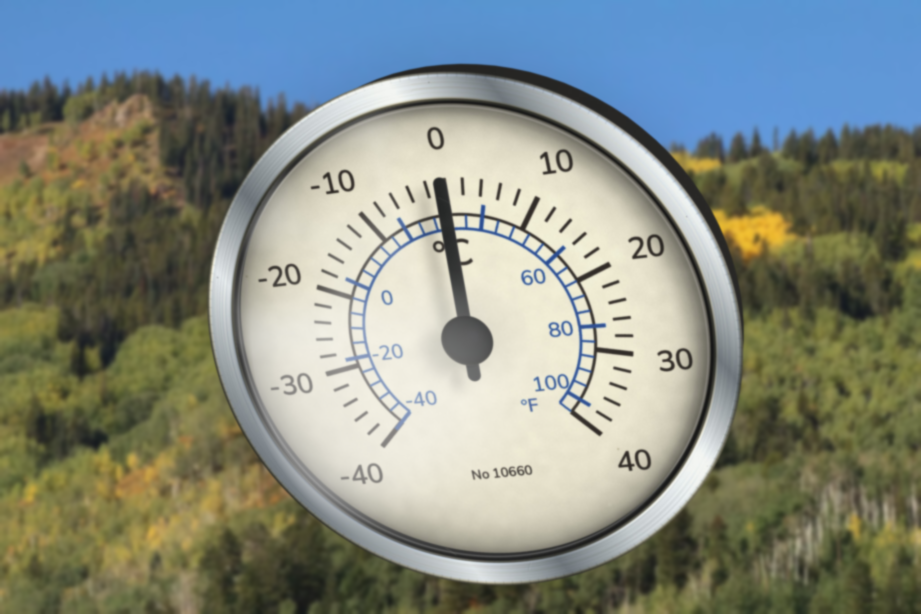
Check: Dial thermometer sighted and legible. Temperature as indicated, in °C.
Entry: 0 °C
